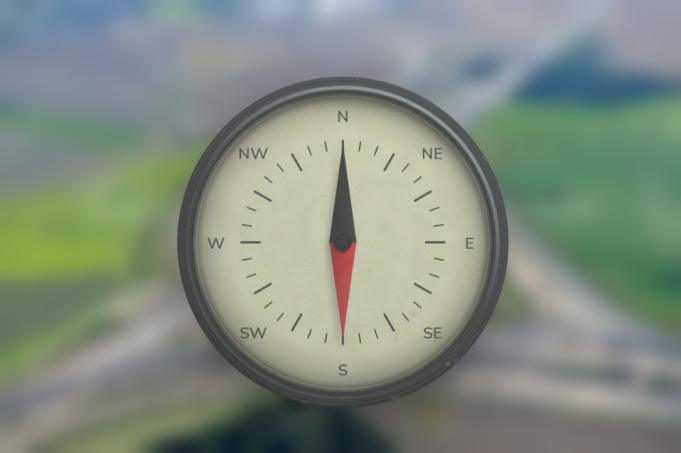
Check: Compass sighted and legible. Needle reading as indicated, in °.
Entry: 180 °
